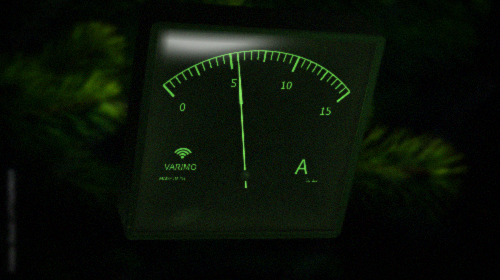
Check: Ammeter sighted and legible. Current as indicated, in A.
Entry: 5.5 A
